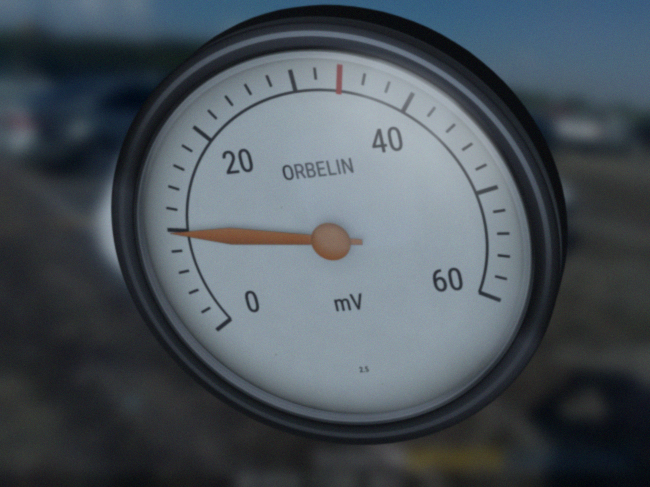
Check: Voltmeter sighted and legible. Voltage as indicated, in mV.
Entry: 10 mV
